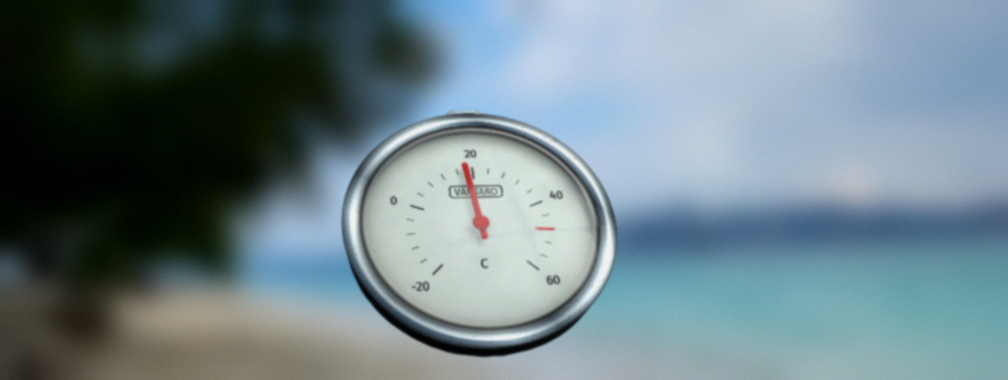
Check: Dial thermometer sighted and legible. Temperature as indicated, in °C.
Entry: 18 °C
